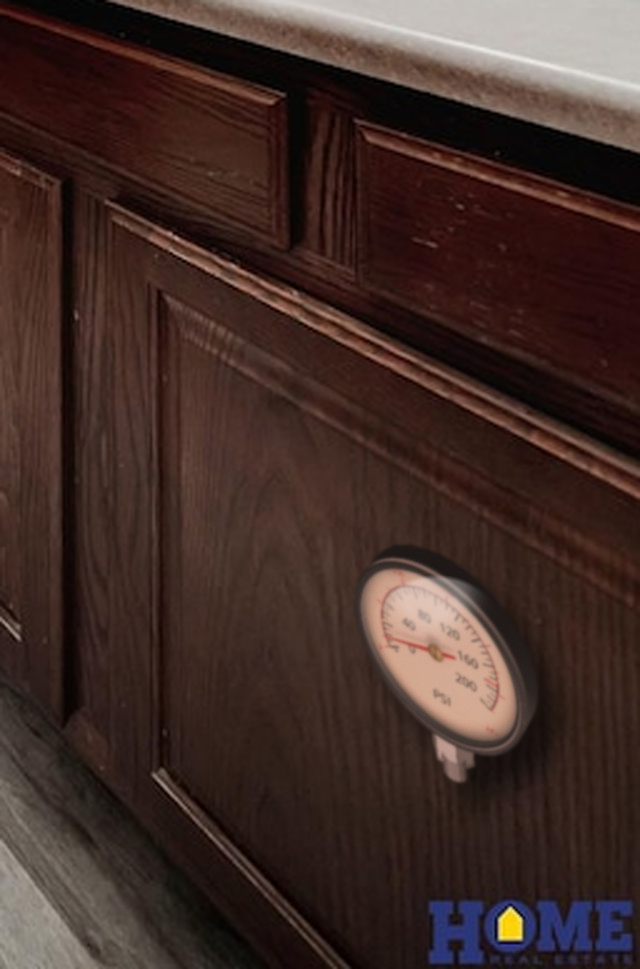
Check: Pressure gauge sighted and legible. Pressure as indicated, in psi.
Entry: 10 psi
